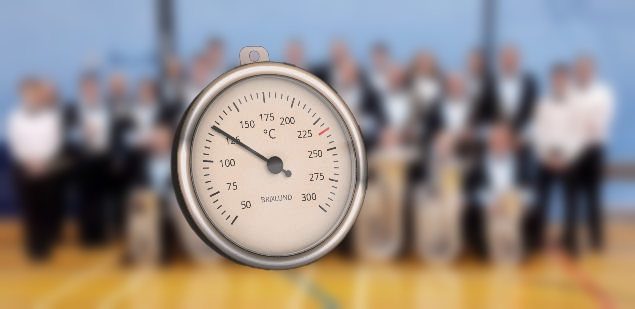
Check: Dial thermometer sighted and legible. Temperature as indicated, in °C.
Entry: 125 °C
